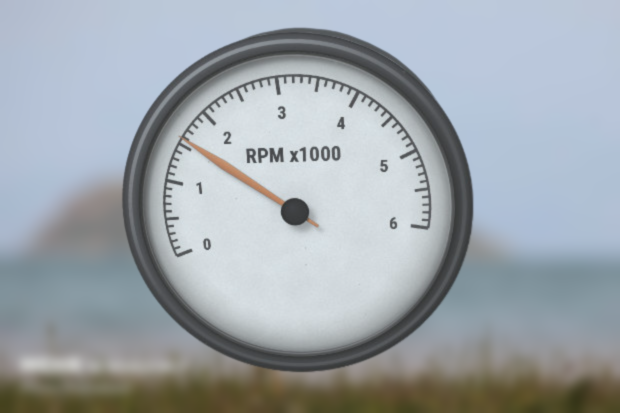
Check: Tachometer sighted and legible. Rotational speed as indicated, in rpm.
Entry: 1600 rpm
